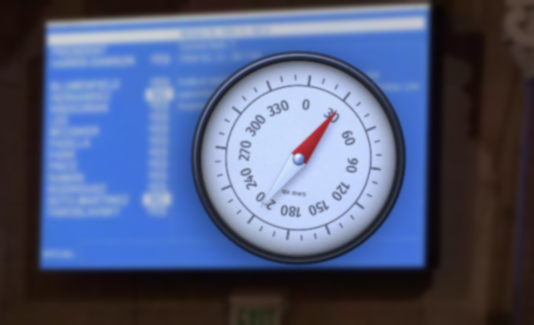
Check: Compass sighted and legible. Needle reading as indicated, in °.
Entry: 30 °
